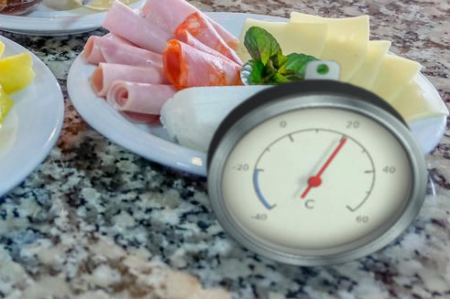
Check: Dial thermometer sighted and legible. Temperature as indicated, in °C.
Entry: 20 °C
